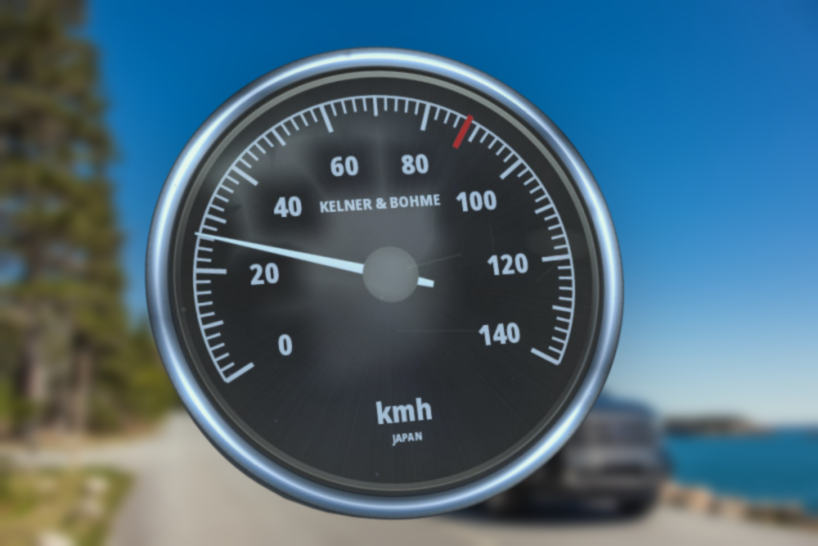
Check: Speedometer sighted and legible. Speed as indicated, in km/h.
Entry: 26 km/h
